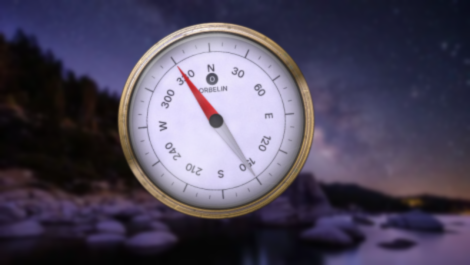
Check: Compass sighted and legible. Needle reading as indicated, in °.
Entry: 330 °
